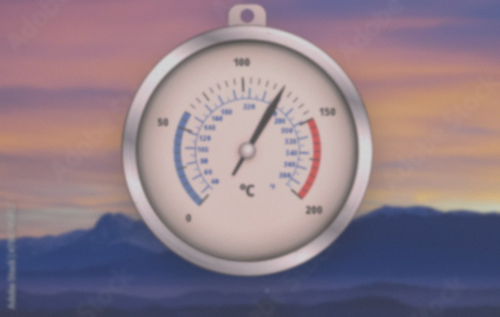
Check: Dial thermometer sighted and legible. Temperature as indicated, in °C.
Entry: 125 °C
